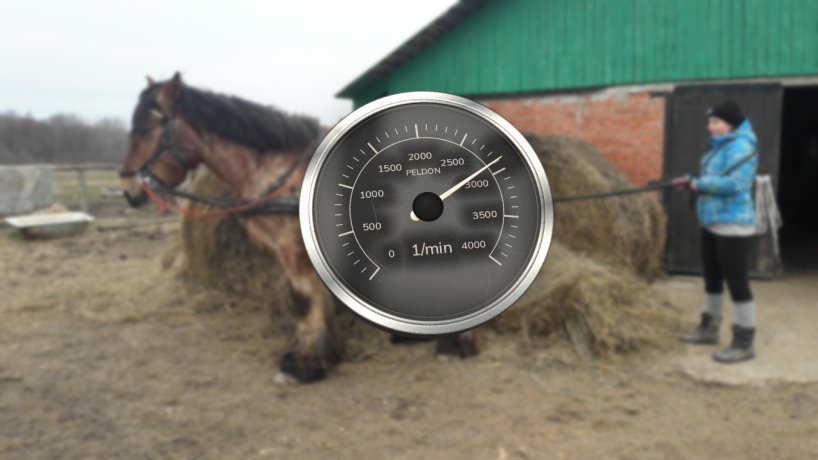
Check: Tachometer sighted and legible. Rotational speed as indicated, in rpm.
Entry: 2900 rpm
